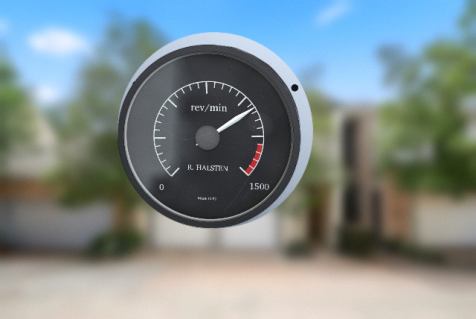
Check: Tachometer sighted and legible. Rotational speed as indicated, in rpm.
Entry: 1075 rpm
